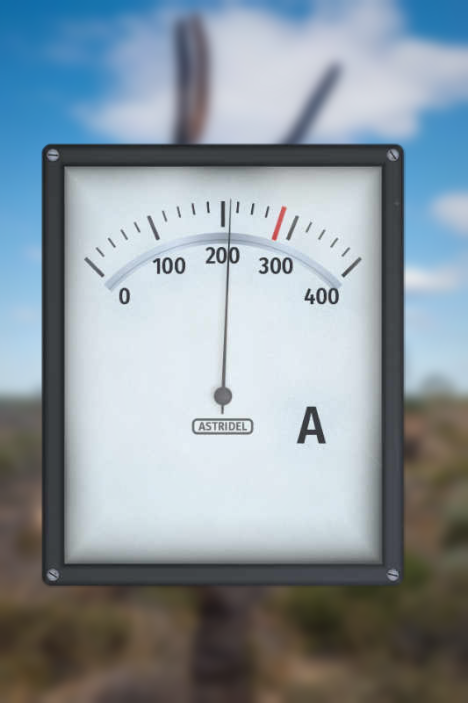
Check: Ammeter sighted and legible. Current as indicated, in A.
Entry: 210 A
